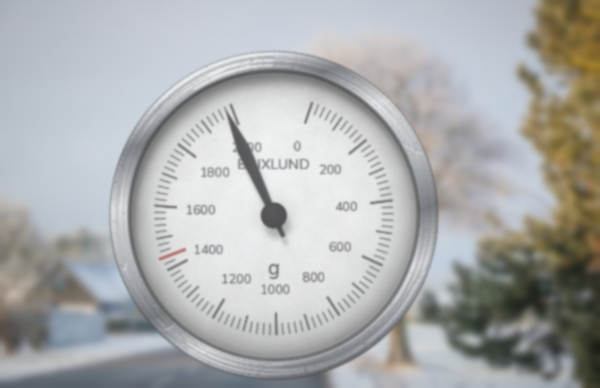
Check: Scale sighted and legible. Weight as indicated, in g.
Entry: 1980 g
